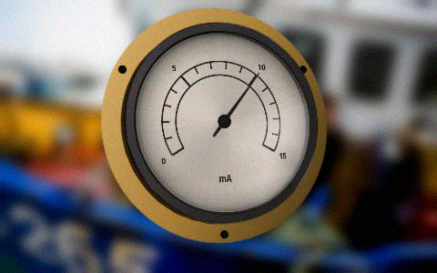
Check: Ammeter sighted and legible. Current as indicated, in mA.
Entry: 10 mA
